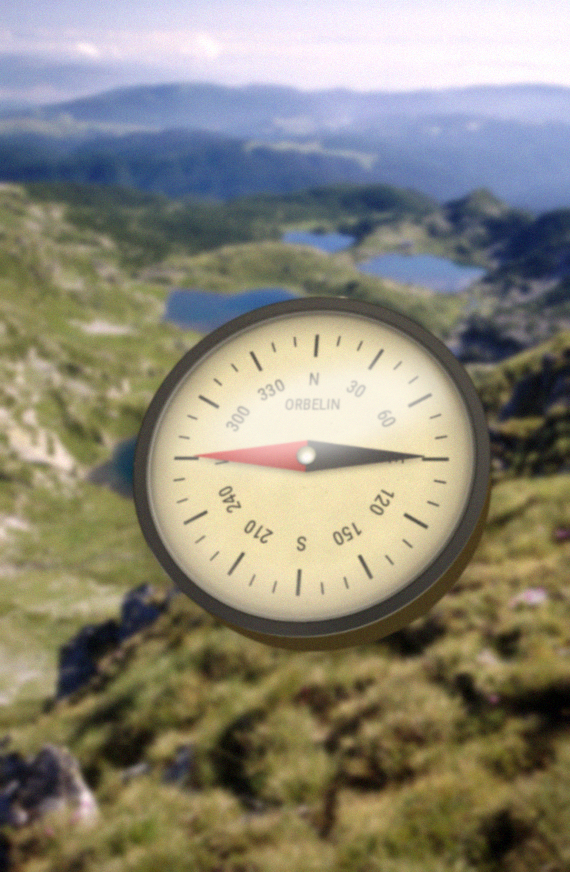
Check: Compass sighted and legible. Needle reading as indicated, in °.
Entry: 270 °
